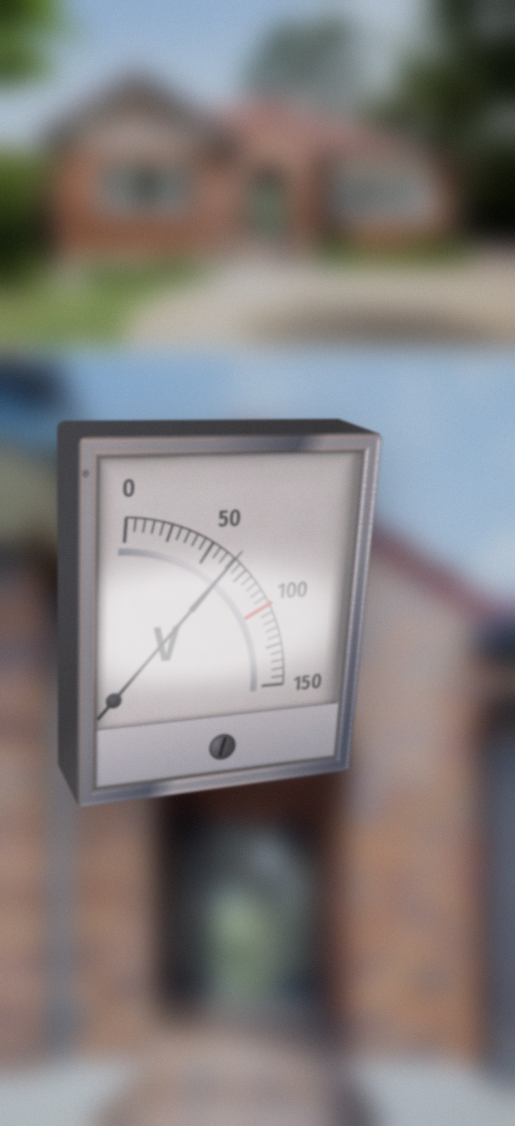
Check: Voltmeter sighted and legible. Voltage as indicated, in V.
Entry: 65 V
